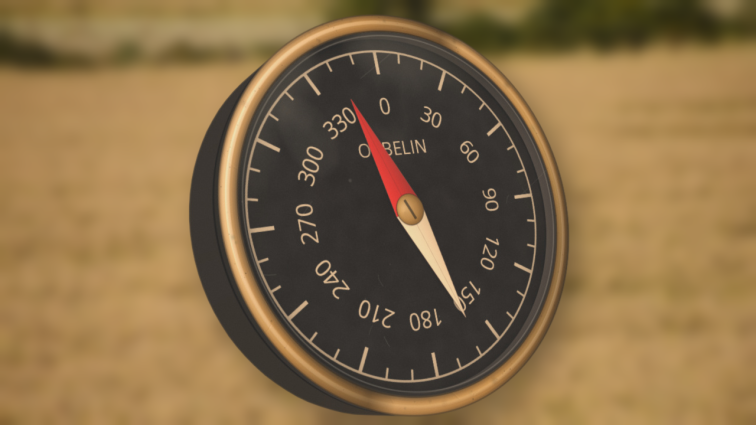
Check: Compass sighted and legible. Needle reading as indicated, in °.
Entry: 340 °
